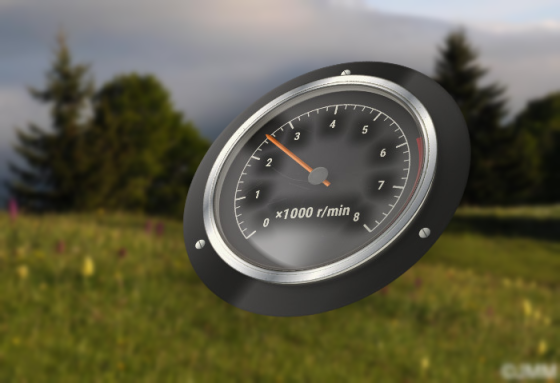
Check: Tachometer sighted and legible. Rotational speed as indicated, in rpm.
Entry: 2500 rpm
